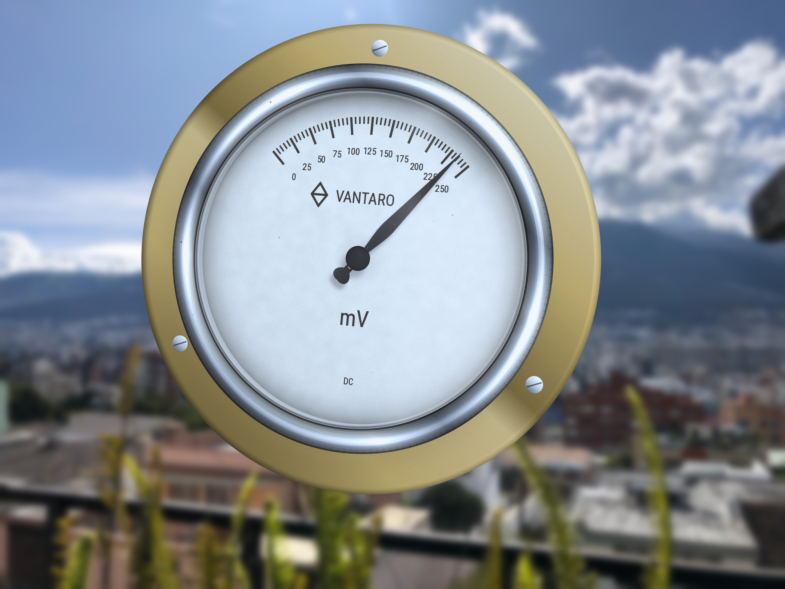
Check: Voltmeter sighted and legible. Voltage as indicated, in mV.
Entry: 235 mV
